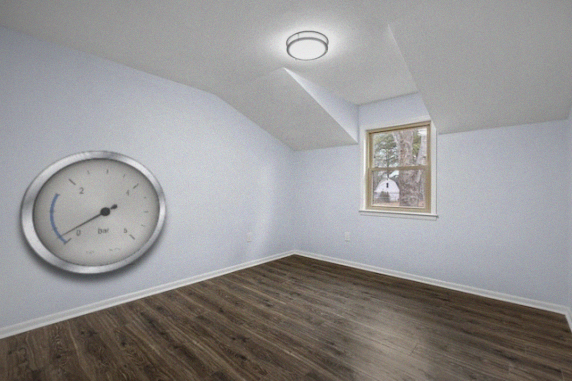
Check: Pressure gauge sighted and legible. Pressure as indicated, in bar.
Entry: 0.25 bar
